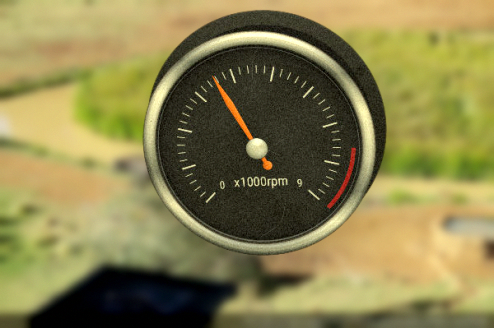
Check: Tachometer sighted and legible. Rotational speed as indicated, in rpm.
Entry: 3600 rpm
